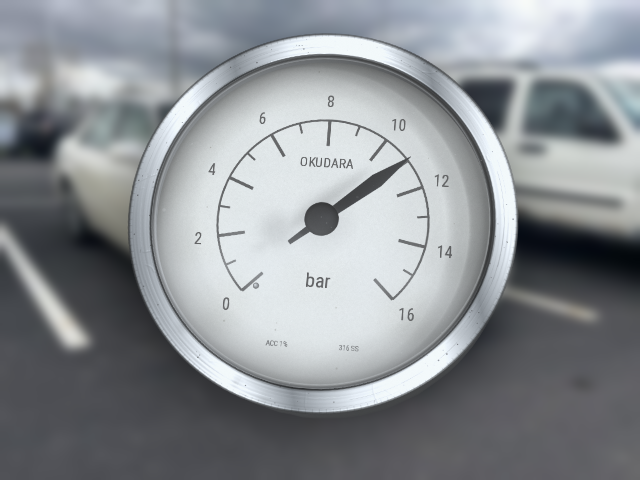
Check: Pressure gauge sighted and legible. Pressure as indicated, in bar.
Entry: 11 bar
